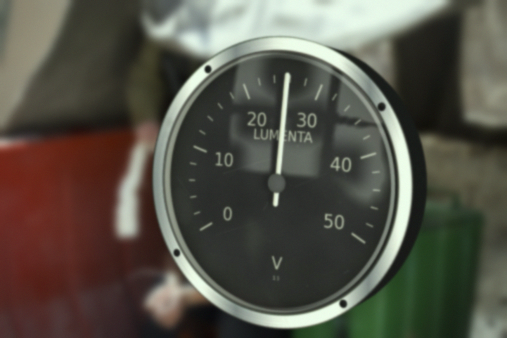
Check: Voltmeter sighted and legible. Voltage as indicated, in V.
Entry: 26 V
